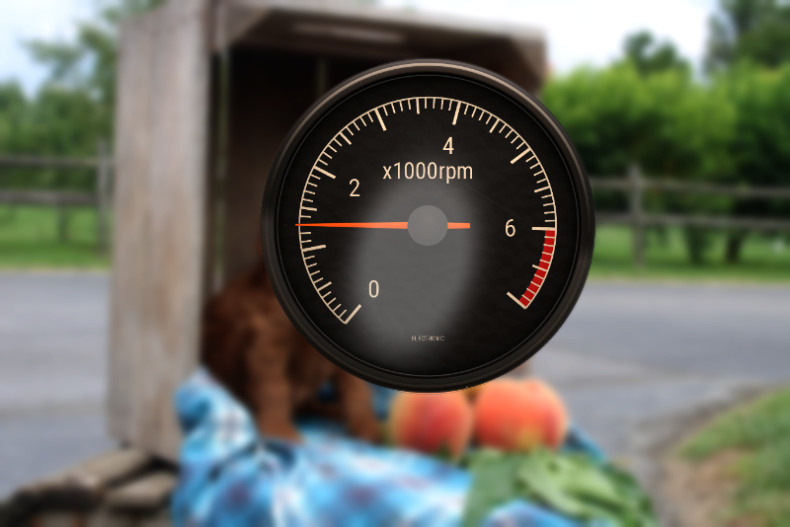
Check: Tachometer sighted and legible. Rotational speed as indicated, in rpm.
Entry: 1300 rpm
